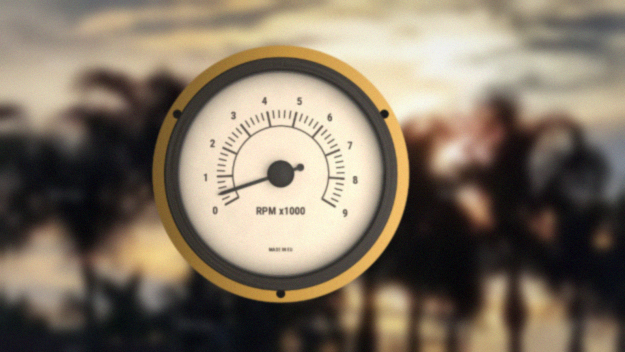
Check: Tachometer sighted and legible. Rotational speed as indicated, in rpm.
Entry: 400 rpm
